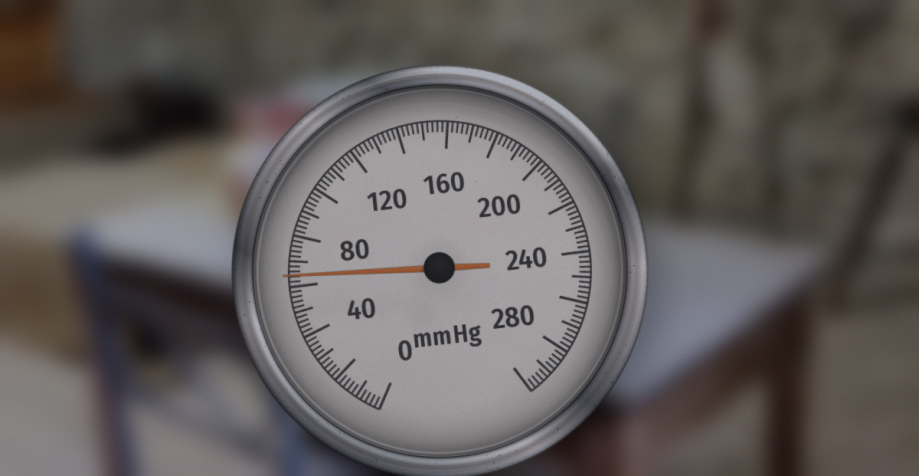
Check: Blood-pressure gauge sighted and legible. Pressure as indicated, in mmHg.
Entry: 64 mmHg
